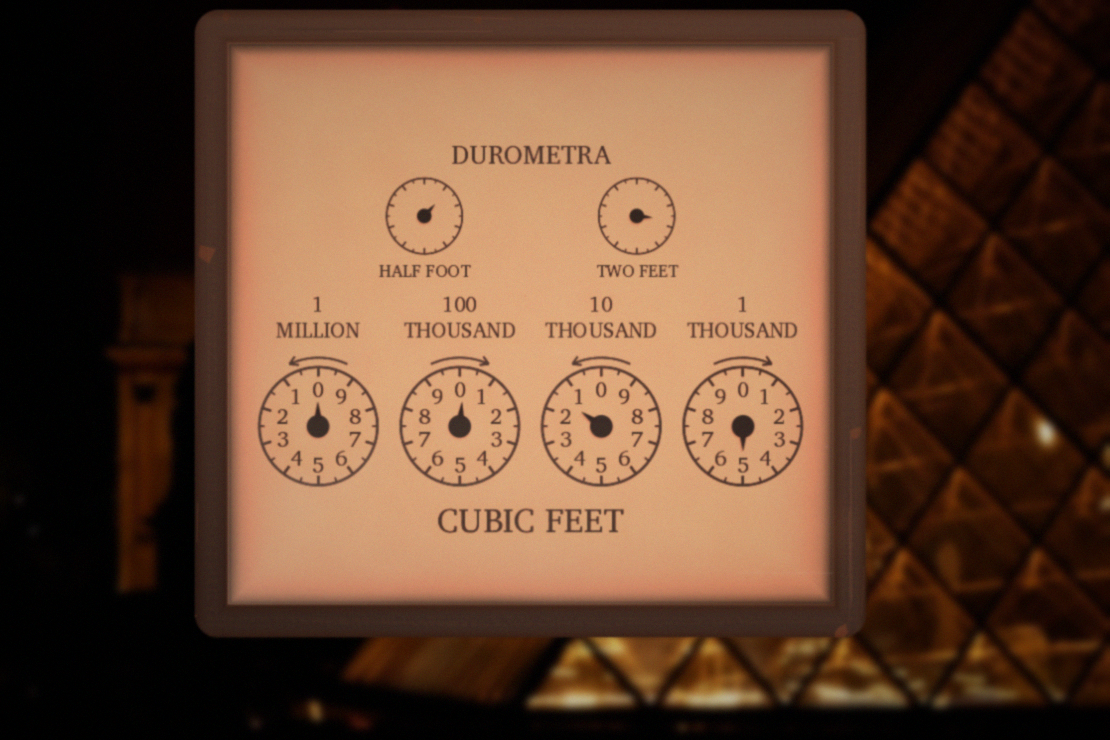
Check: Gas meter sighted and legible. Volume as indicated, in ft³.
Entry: 1500 ft³
